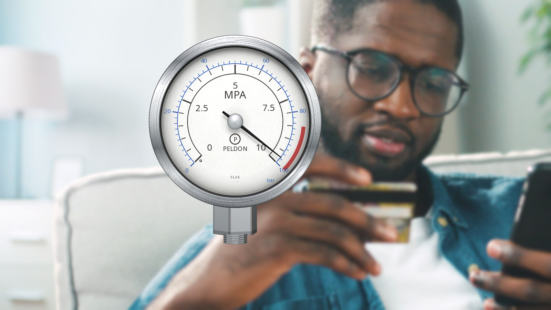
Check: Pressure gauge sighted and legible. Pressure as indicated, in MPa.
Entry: 9.75 MPa
